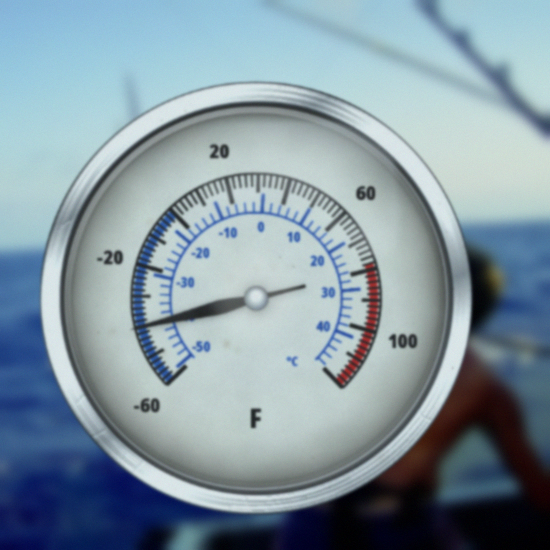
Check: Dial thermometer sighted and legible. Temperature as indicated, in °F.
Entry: -40 °F
